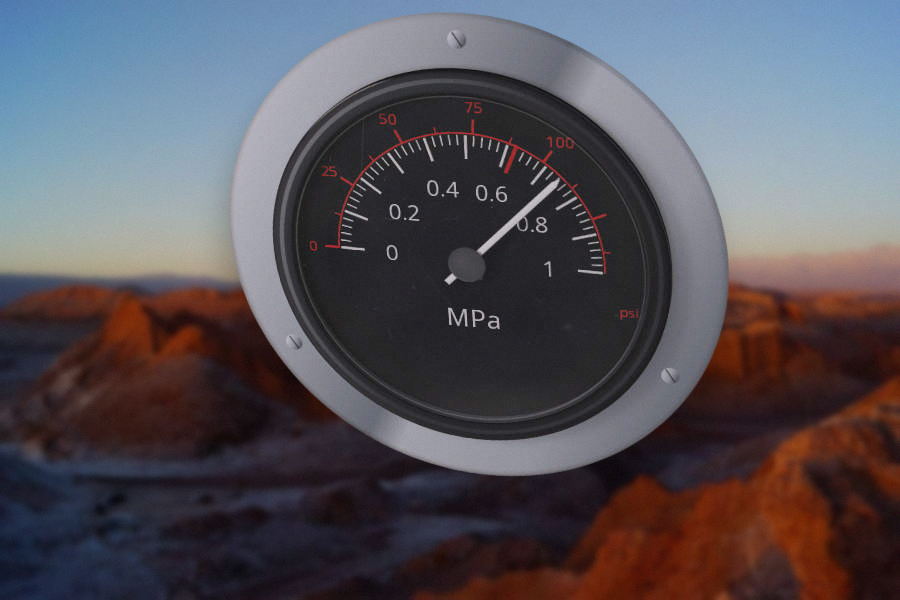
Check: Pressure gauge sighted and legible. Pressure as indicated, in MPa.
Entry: 0.74 MPa
